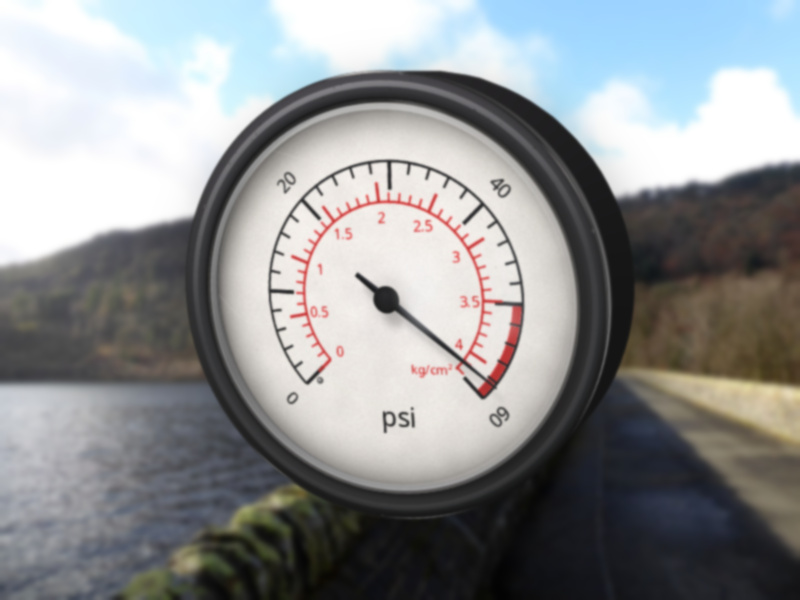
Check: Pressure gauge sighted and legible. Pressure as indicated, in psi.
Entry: 58 psi
